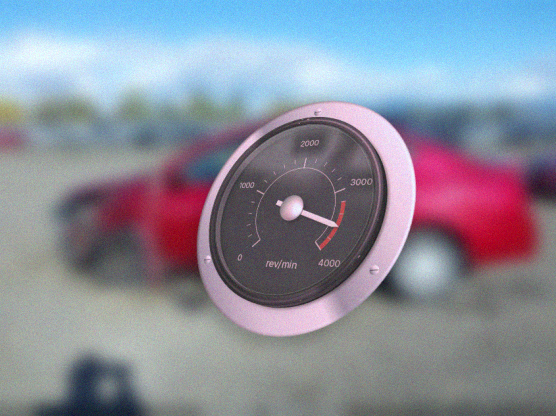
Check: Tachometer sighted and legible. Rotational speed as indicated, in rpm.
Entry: 3600 rpm
